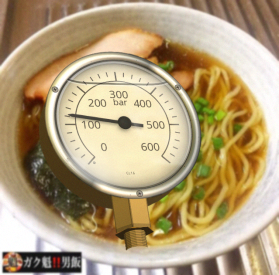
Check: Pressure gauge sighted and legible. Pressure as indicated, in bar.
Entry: 120 bar
